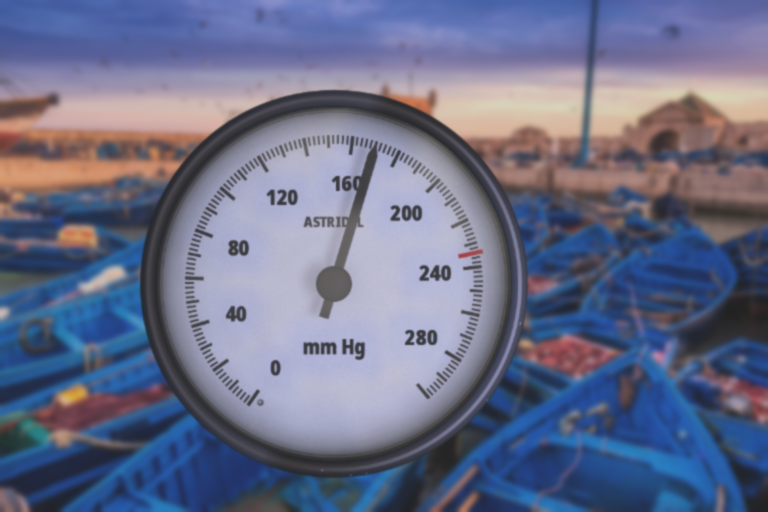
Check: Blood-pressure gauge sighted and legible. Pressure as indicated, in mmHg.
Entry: 170 mmHg
